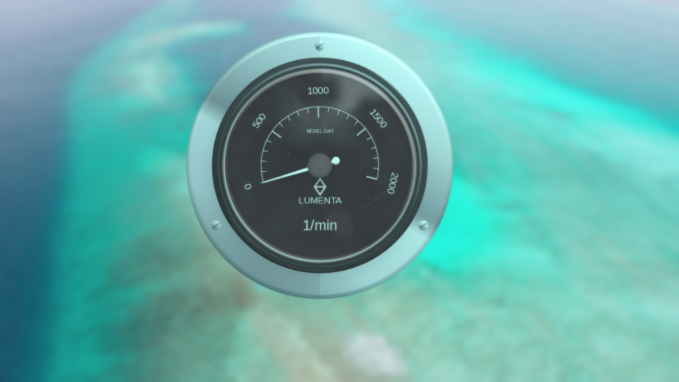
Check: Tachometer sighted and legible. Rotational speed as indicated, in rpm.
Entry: 0 rpm
